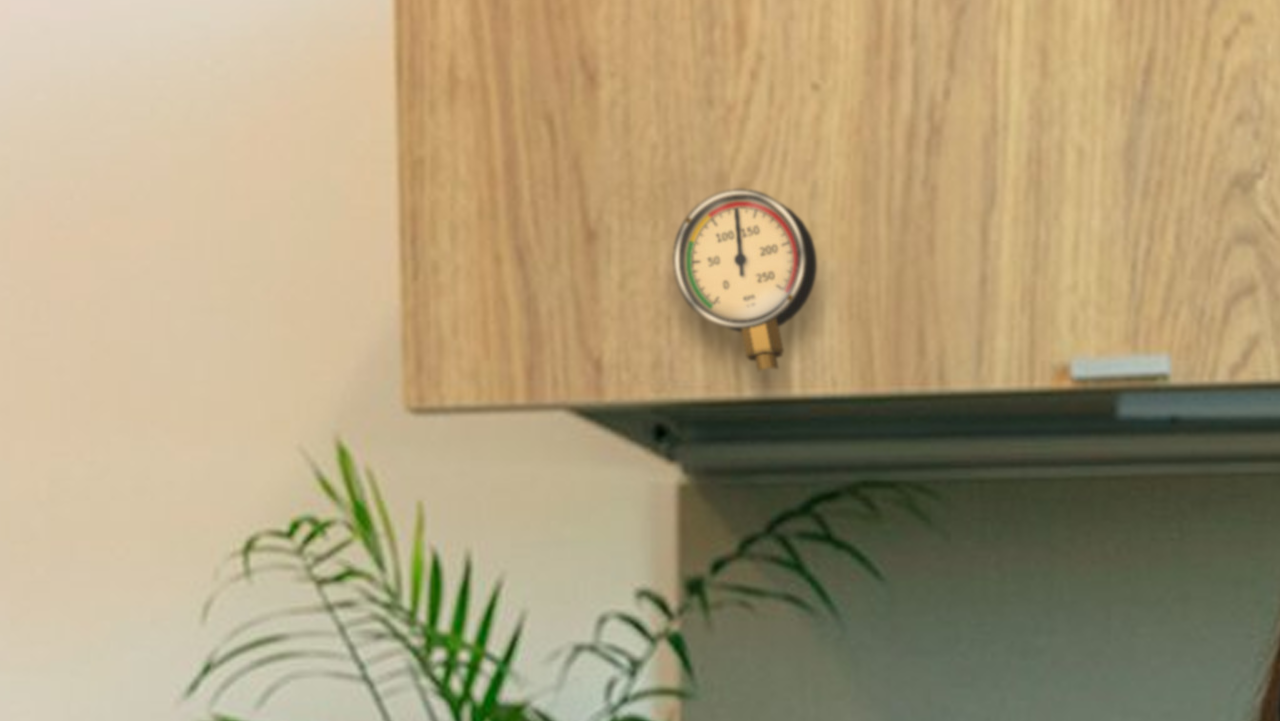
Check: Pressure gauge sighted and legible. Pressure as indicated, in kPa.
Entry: 130 kPa
